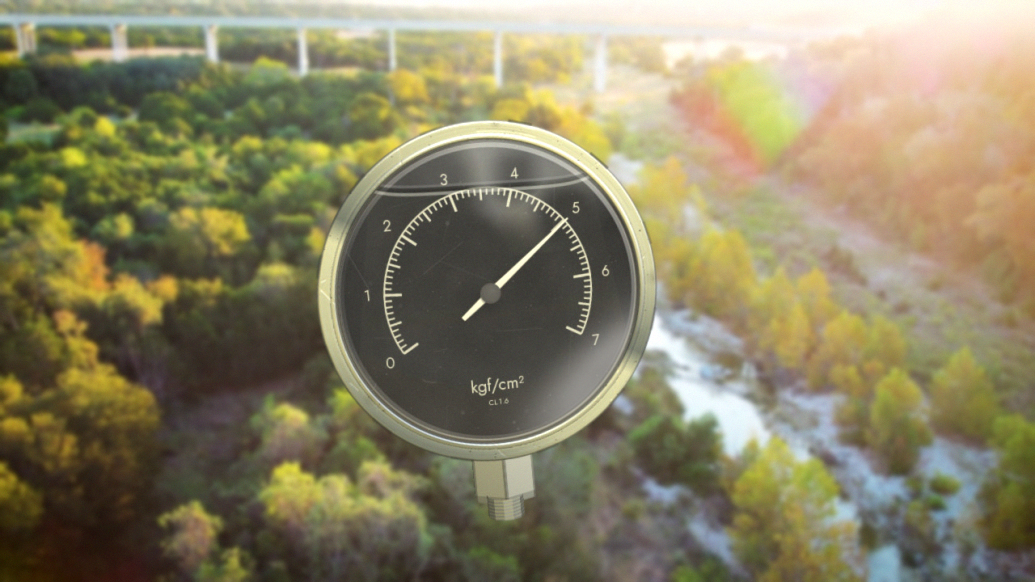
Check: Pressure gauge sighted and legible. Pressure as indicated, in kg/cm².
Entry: 5 kg/cm²
